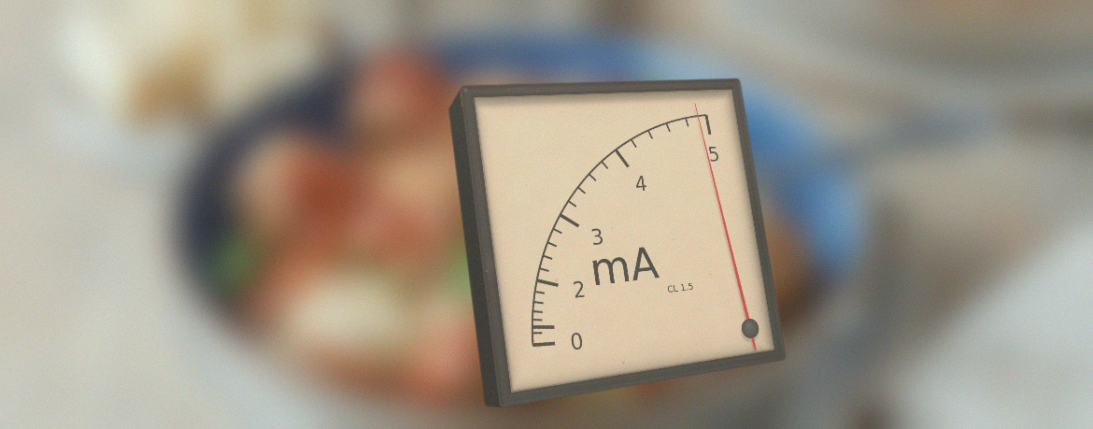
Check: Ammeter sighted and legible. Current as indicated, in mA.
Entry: 4.9 mA
